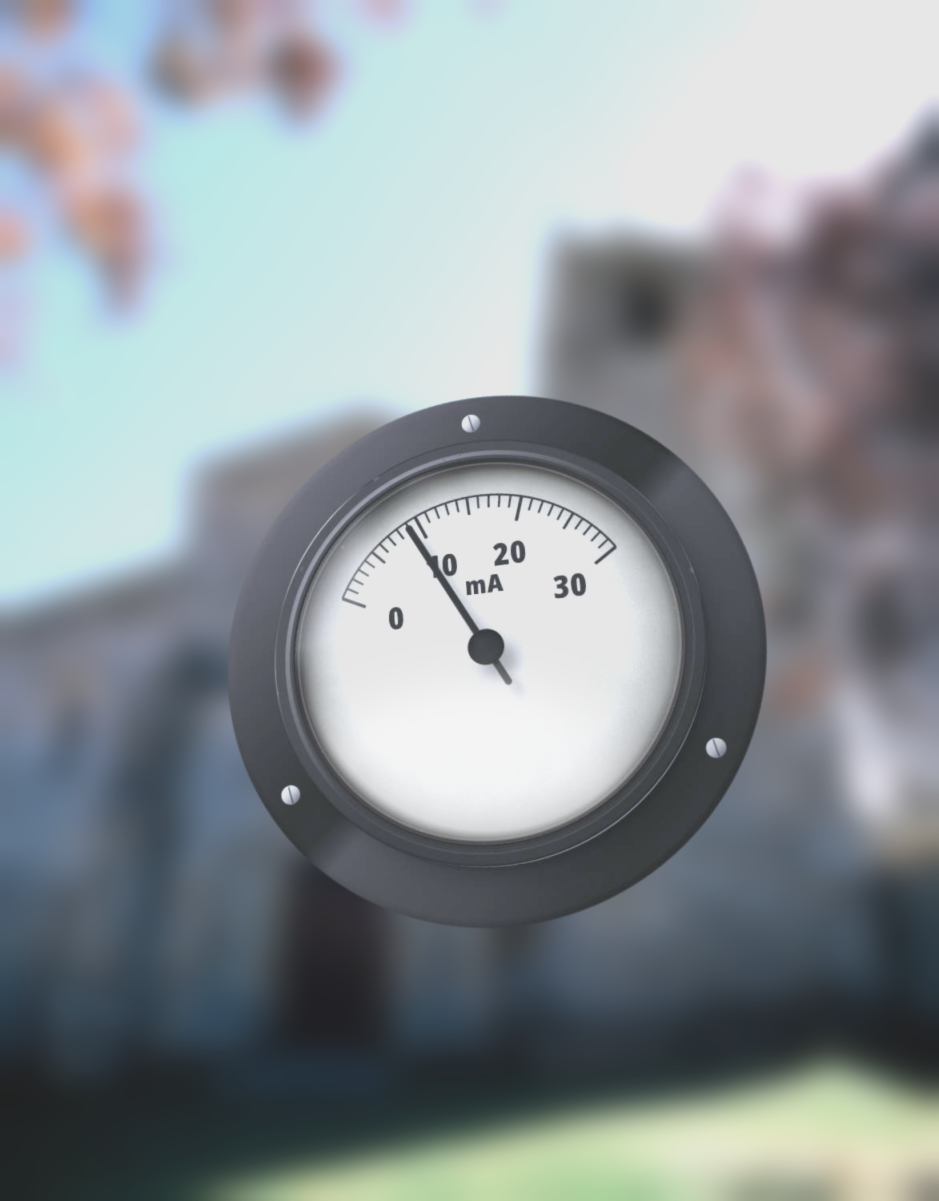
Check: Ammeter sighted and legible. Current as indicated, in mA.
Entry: 9 mA
